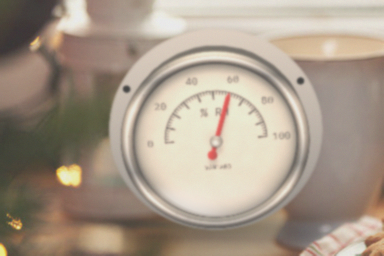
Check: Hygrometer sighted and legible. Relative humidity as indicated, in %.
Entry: 60 %
